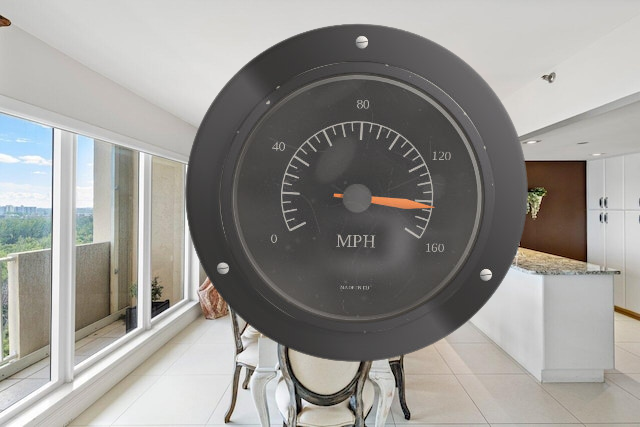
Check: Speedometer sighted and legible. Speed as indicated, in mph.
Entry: 142.5 mph
